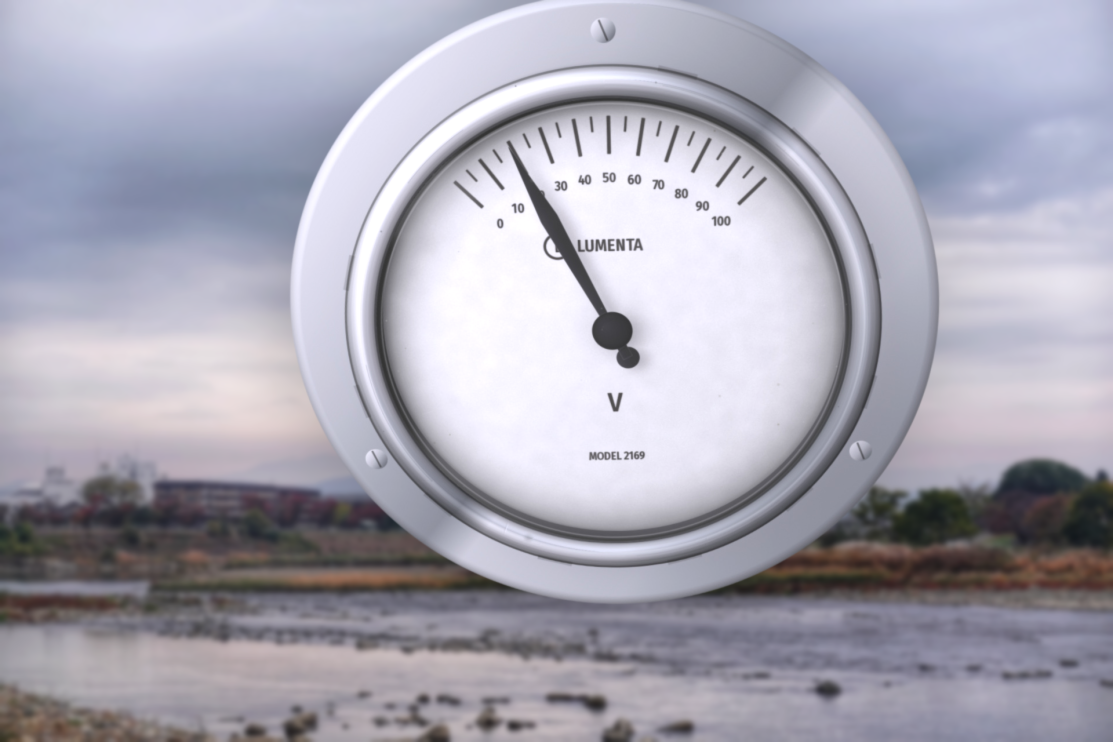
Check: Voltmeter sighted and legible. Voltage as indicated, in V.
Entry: 20 V
